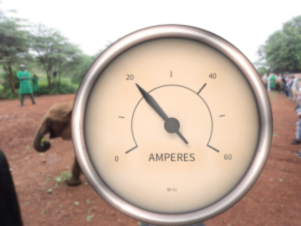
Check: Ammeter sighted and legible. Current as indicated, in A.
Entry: 20 A
